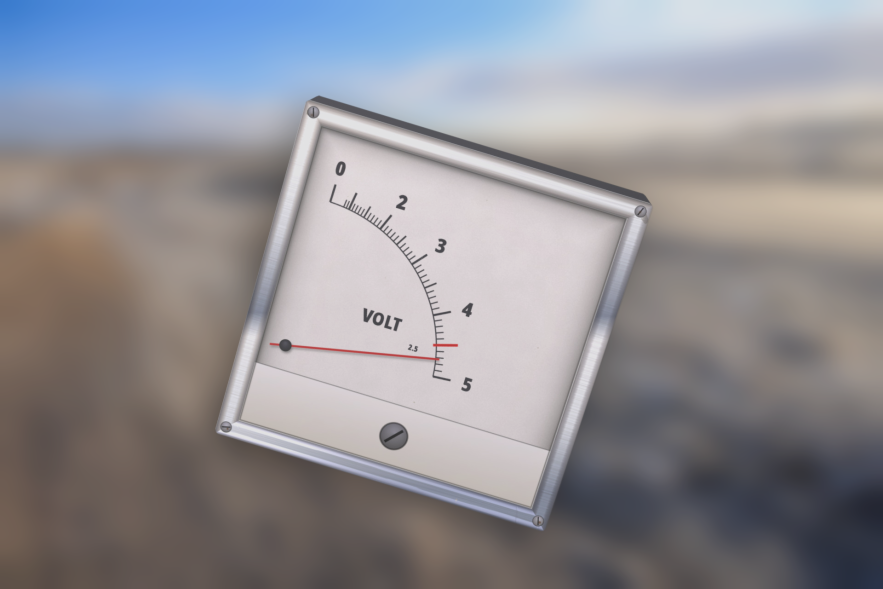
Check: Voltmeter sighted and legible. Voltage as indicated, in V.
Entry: 4.7 V
